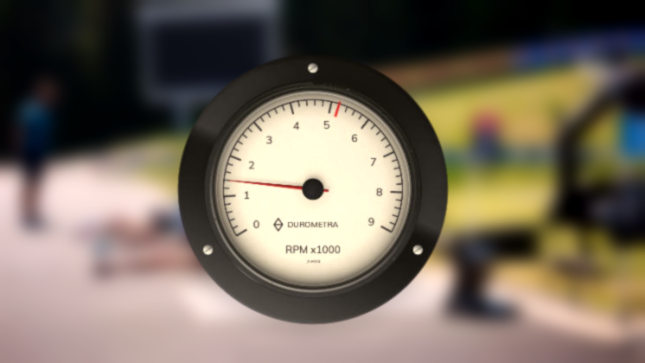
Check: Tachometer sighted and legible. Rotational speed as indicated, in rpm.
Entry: 1400 rpm
